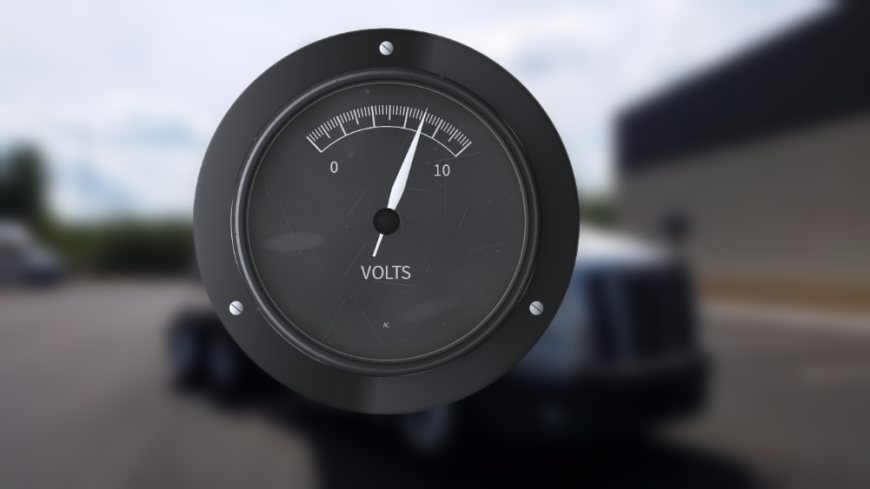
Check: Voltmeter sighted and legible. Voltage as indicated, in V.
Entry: 7 V
